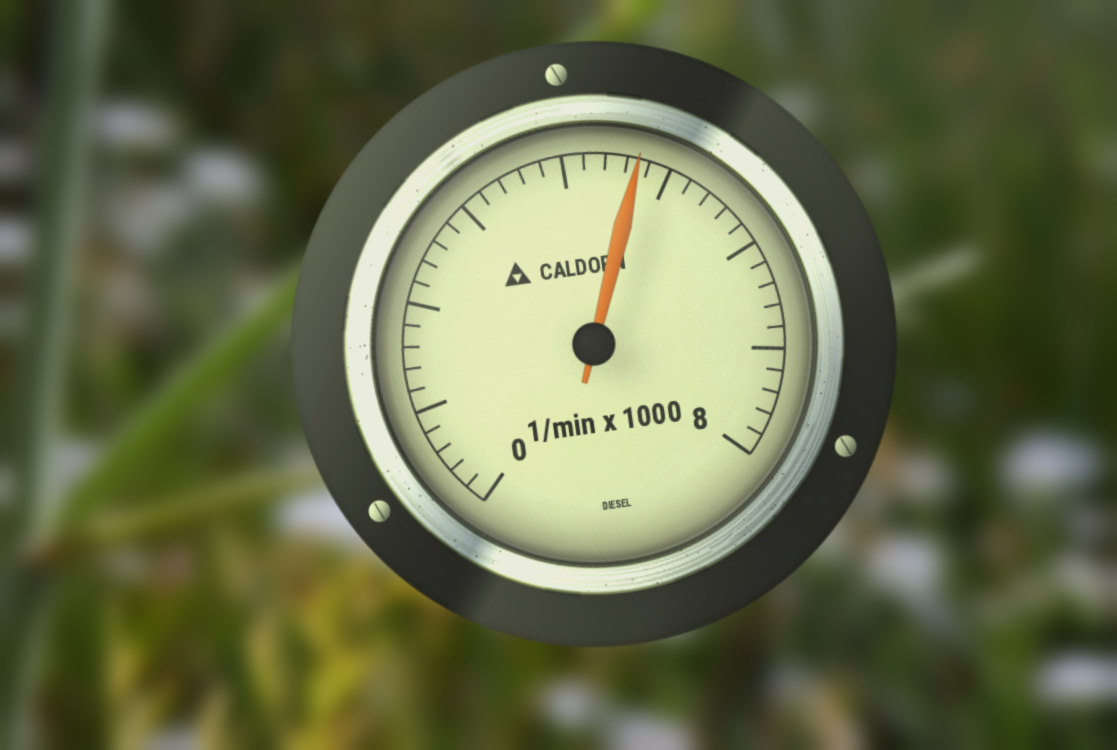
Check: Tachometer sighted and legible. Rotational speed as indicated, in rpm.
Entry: 4700 rpm
